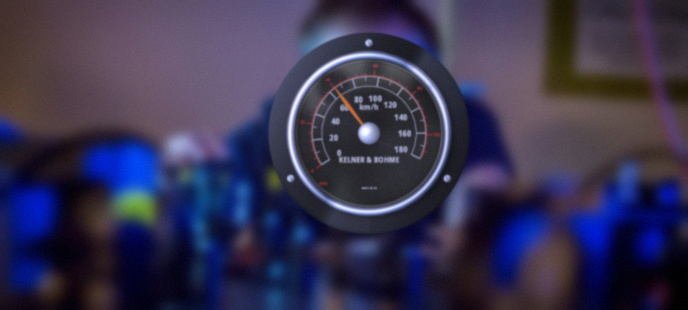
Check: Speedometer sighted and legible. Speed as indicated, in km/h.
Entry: 65 km/h
